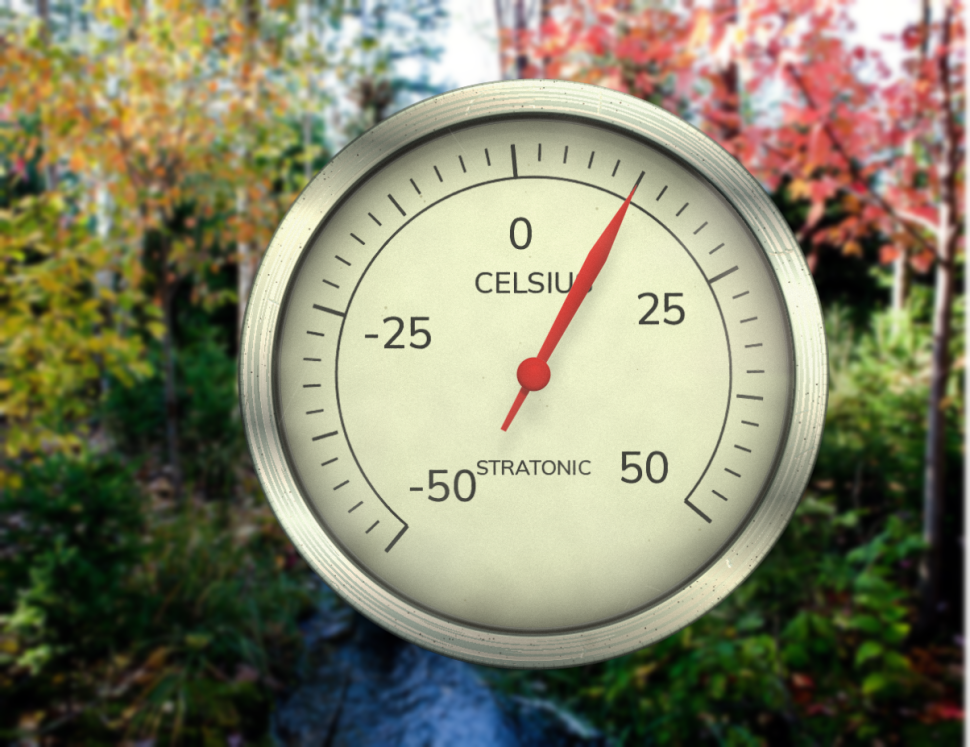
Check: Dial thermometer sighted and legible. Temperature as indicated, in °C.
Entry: 12.5 °C
